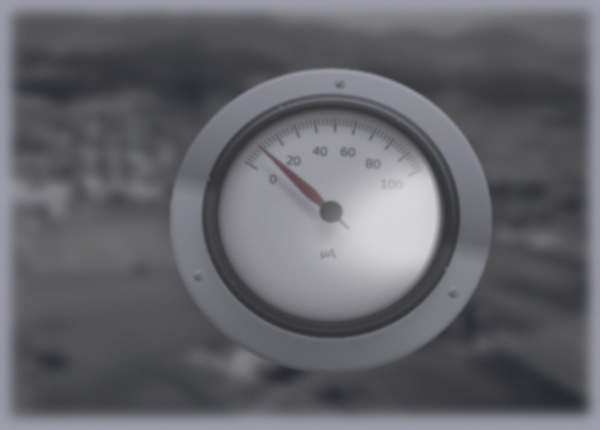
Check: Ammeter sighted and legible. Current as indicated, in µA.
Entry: 10 µA
